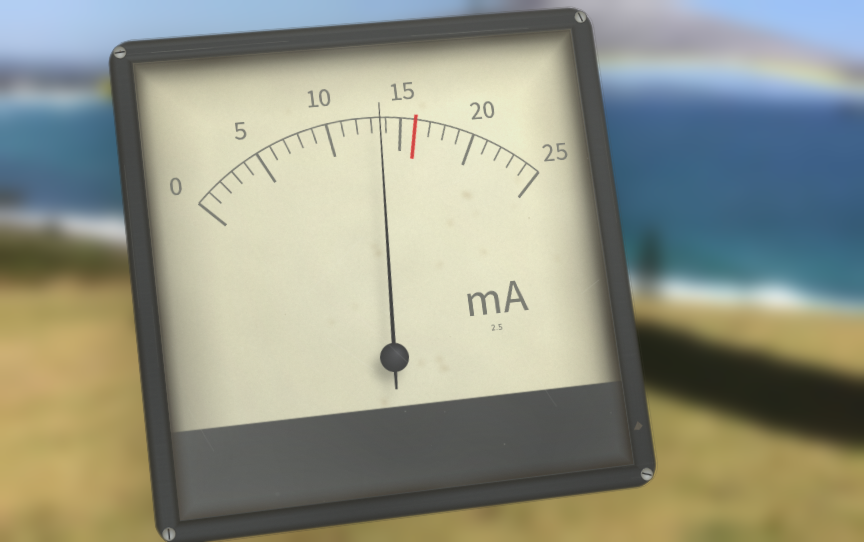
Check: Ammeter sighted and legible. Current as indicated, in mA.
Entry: 13.5 mA
